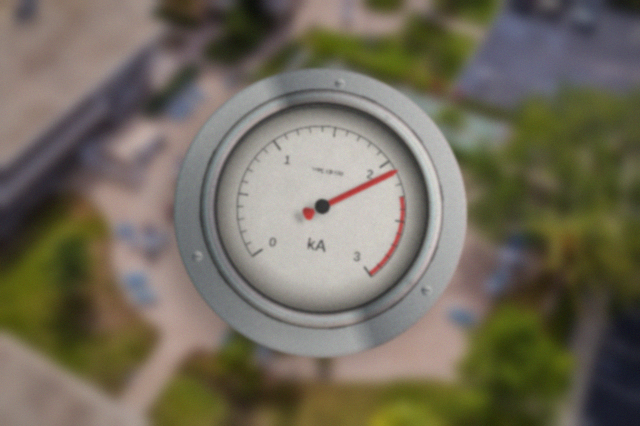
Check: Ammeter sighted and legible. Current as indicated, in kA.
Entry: 2.1 kA
